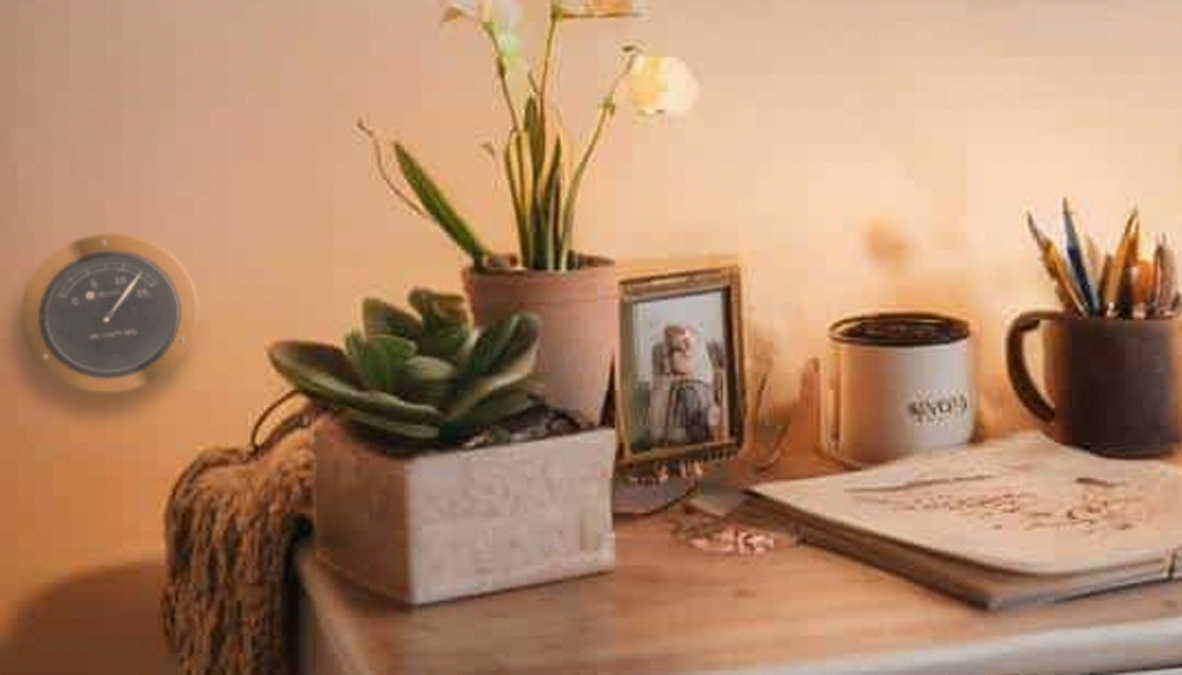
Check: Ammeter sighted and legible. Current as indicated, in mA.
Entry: 12.5 mA
